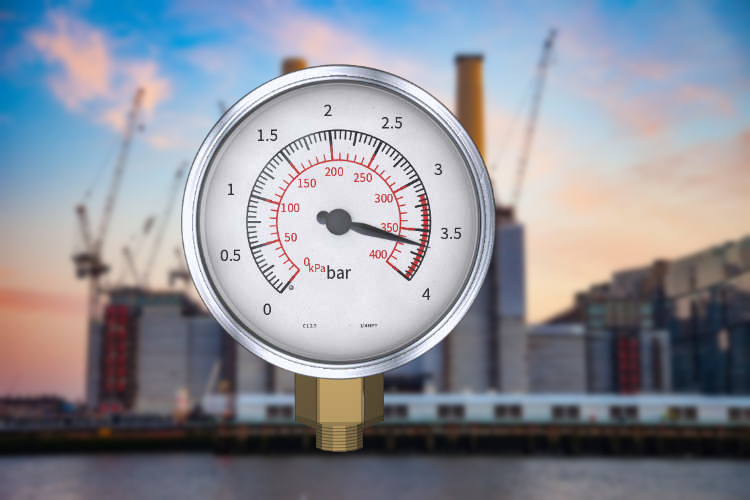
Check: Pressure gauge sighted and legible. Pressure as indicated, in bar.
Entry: 3.65 bar
